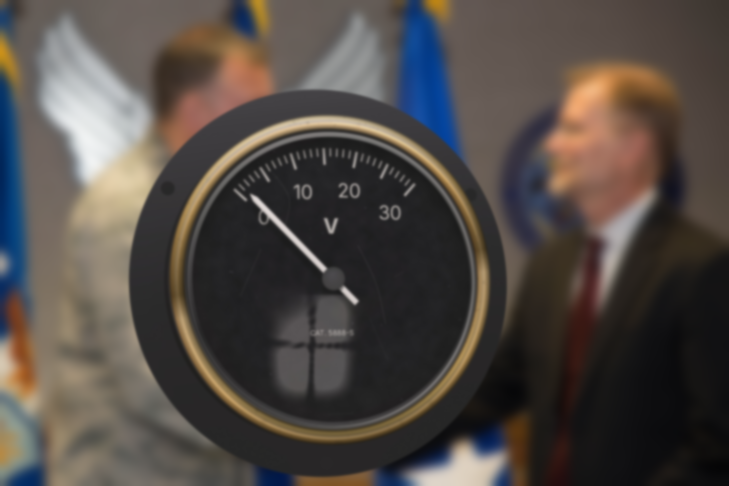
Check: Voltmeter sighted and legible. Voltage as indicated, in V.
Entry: 1 V
